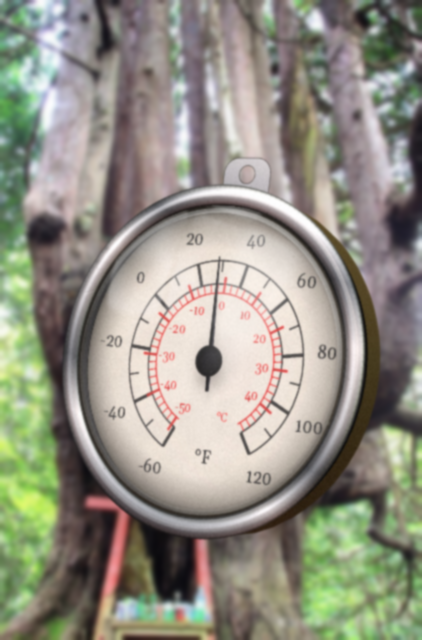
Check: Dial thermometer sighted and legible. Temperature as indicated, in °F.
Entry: 30 °F
